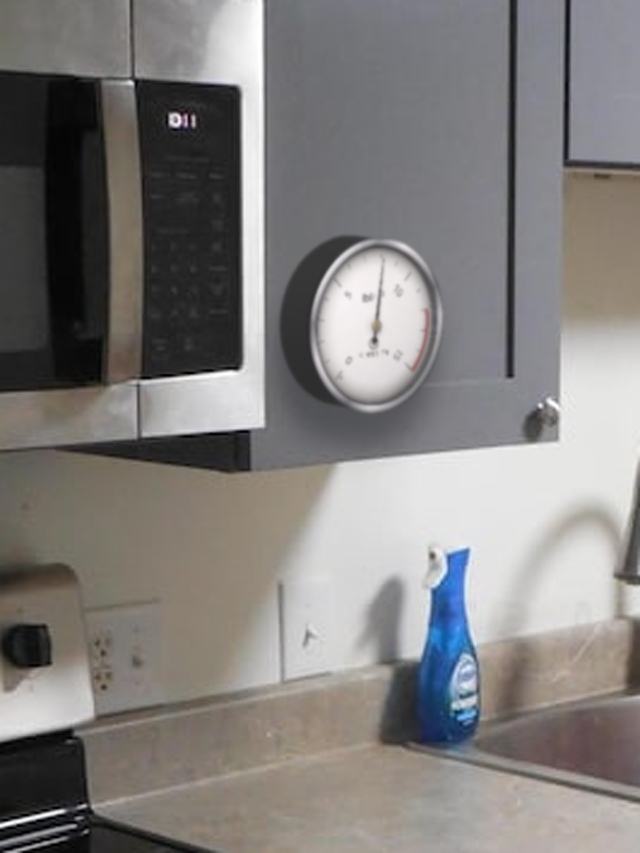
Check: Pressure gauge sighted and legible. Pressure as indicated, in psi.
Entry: 8 psi
